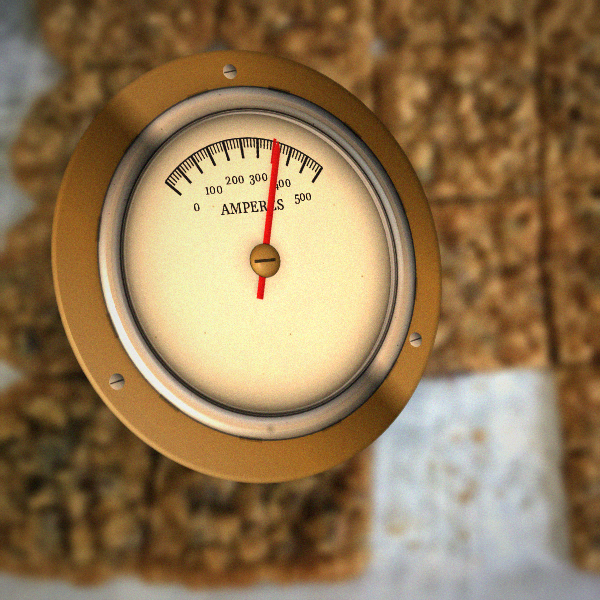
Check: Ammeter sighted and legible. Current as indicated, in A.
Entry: 350 A
